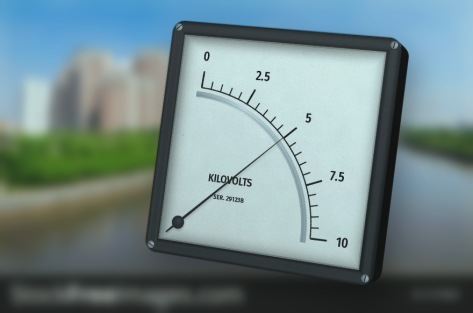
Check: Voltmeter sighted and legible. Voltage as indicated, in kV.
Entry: 5 kV
